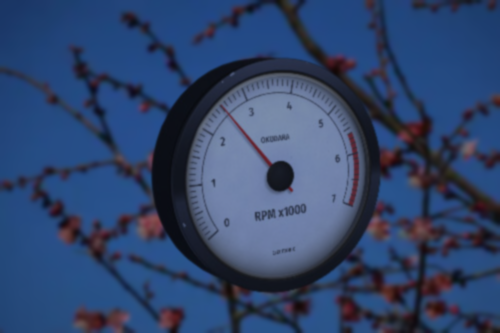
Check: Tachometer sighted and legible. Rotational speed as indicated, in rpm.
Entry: 2500 rpm
